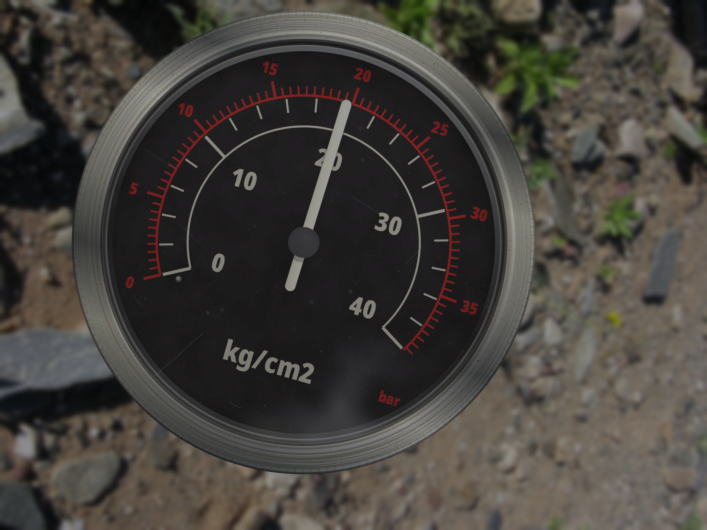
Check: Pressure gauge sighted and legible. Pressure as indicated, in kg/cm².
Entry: 20 kg/cm²
